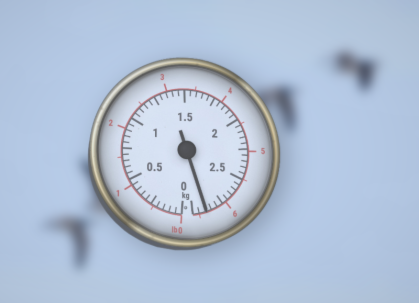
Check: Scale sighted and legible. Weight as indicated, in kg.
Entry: 2.9 kg
